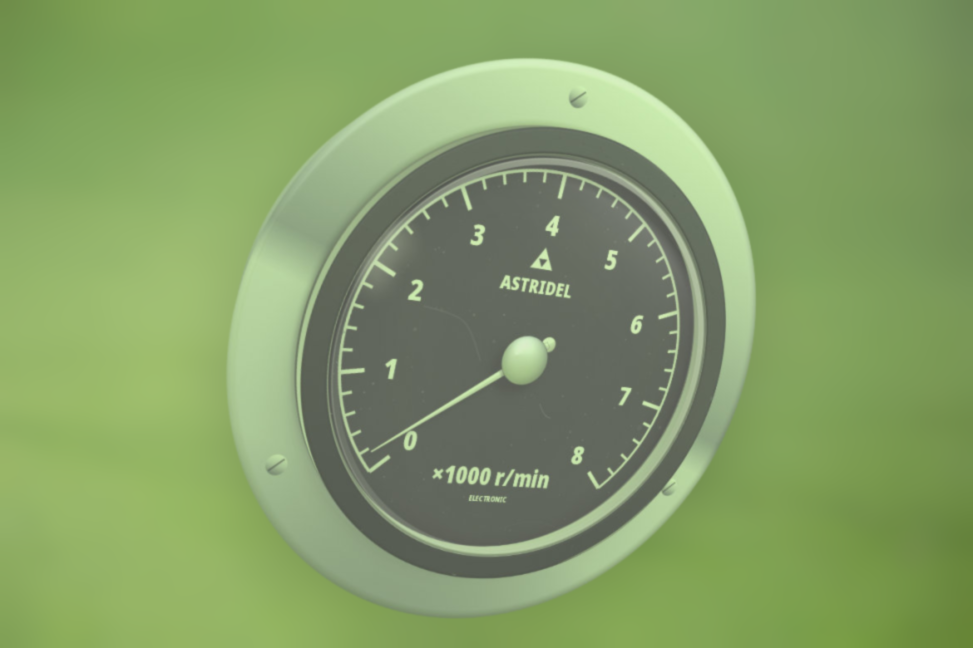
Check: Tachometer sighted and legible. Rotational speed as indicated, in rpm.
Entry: 200 rpm
